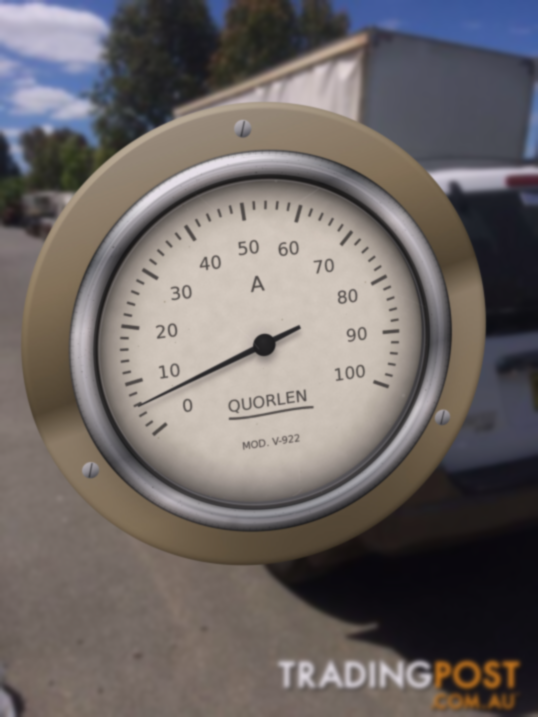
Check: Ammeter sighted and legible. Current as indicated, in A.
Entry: 6 A
